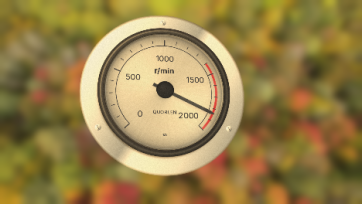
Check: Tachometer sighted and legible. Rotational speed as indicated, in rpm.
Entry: 1850 rpm
